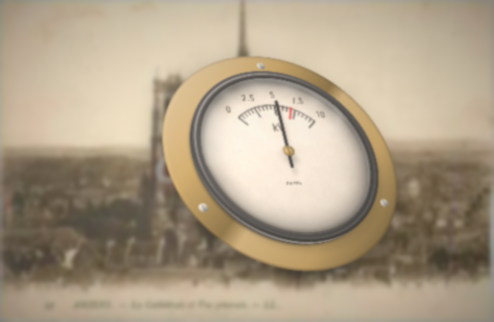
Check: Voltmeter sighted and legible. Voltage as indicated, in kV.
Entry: 5 kV
